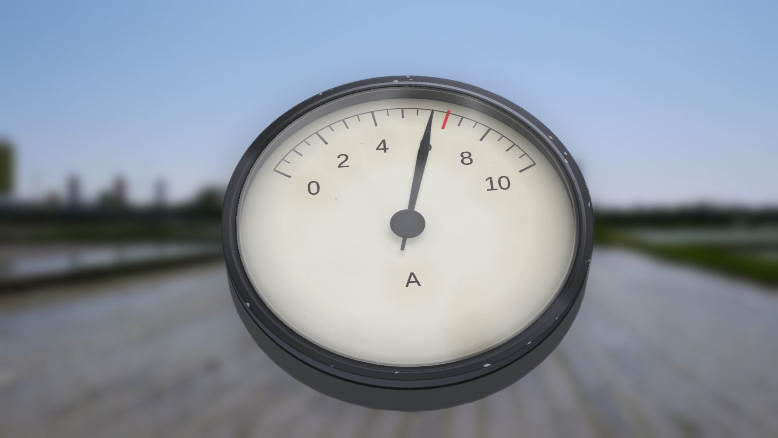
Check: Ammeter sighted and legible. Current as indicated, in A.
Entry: 6 A
